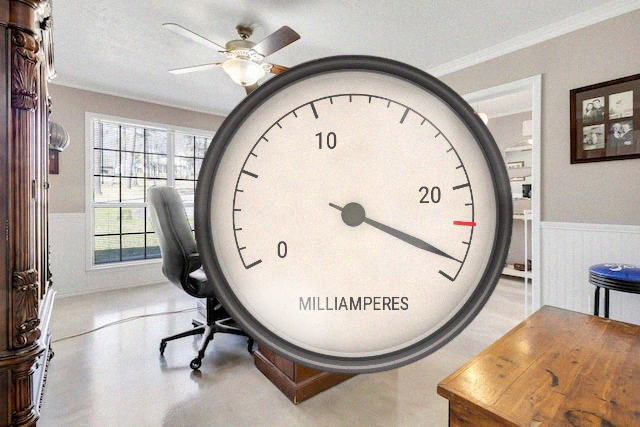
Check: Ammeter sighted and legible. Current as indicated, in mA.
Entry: 24 mA
